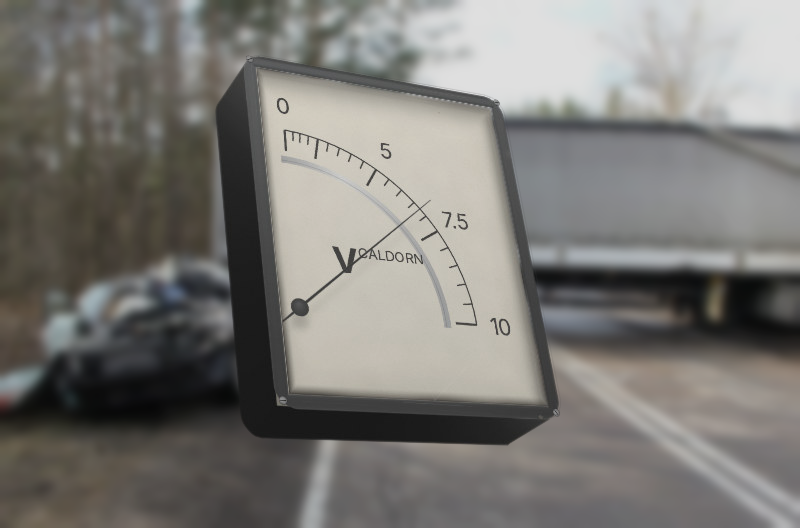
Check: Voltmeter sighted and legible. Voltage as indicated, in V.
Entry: 6.75 V
